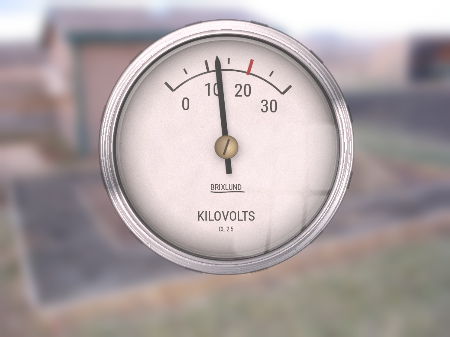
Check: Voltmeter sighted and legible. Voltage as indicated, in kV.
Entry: 12.5 kV
